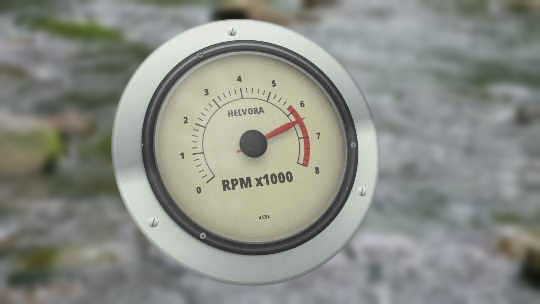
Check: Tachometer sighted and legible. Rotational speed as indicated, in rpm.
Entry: 6400 rpm
